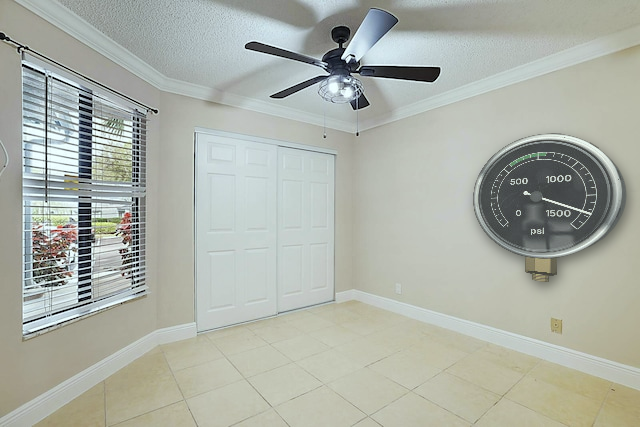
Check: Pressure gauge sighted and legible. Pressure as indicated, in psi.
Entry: 1375 psi
